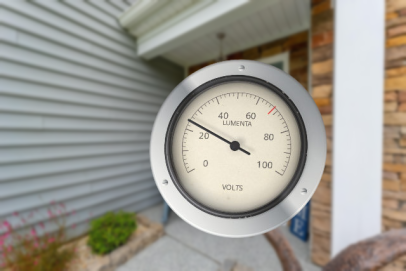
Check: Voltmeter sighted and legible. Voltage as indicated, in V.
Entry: 24 V
